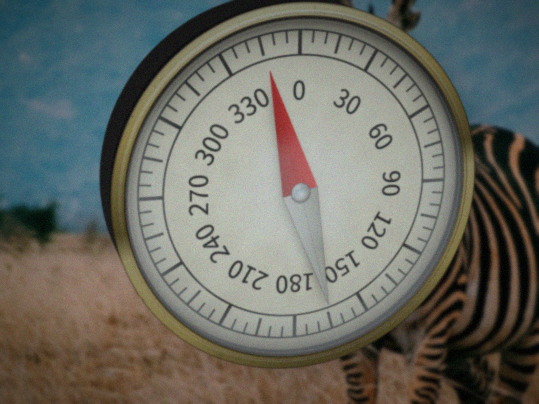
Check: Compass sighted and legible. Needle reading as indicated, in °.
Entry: 345 °
